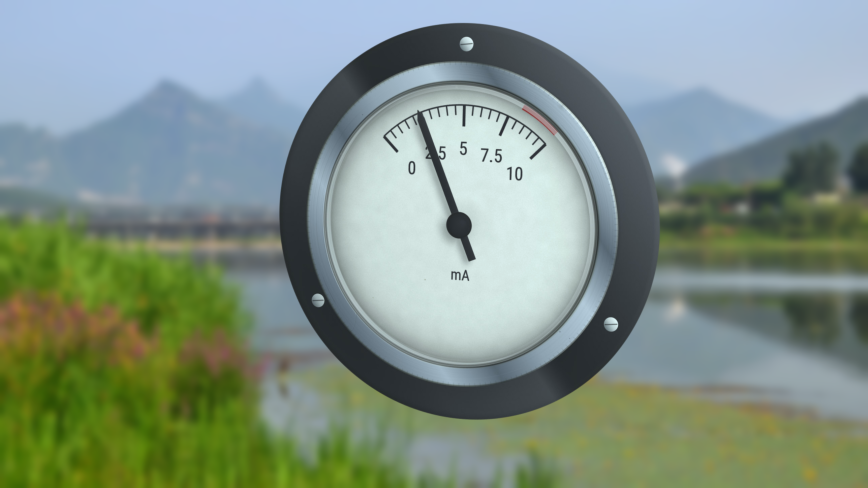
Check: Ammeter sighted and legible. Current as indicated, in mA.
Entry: 2.5 mA
